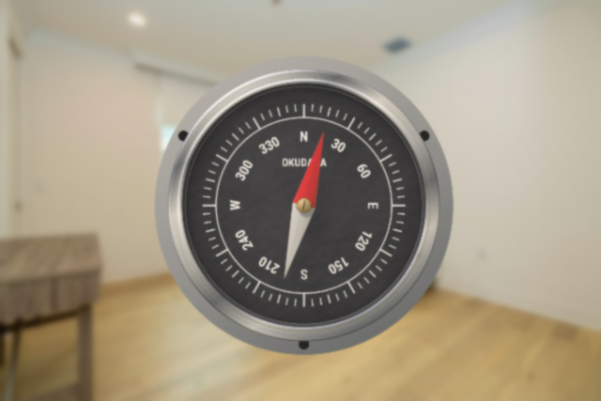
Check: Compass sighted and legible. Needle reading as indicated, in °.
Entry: 15 °
